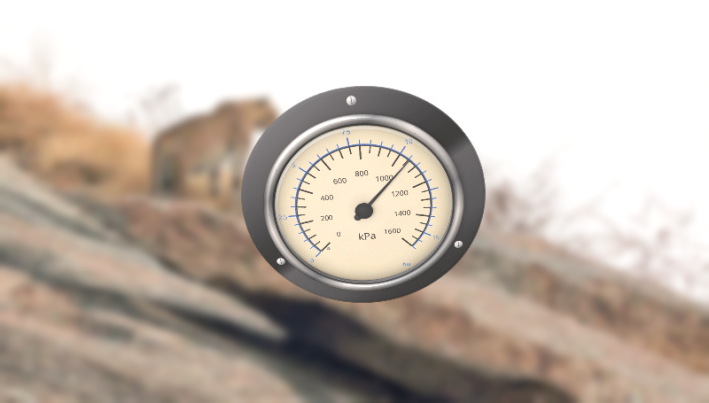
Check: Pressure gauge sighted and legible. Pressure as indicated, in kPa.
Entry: 1050 kPa
